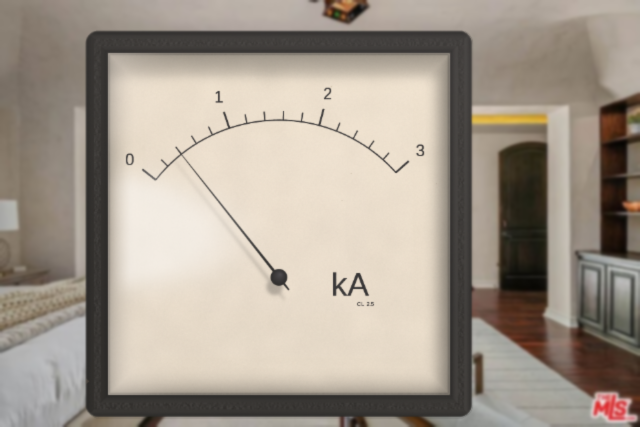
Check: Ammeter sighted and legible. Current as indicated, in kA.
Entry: 0.4 kA
